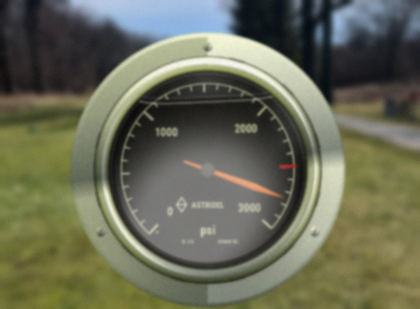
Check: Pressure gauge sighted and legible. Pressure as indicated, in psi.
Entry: 2750 psi
